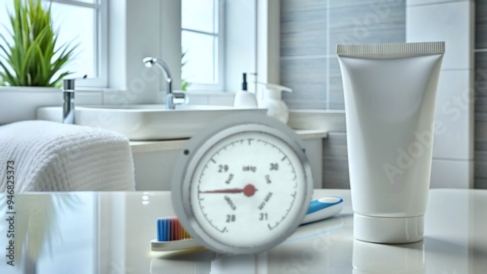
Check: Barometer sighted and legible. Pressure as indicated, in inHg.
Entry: 28.6 inHg
